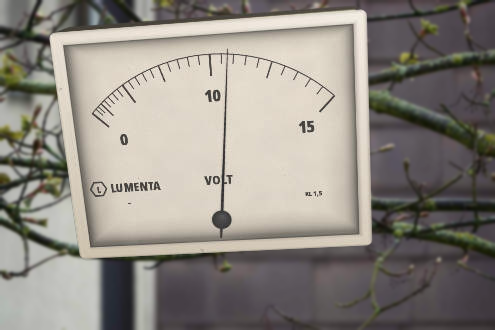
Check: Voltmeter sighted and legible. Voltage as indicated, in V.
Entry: 10.75 V
